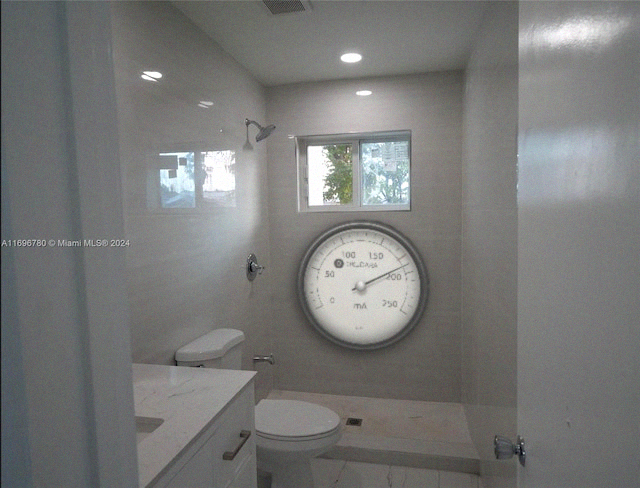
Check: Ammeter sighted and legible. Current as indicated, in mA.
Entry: 190 mA
